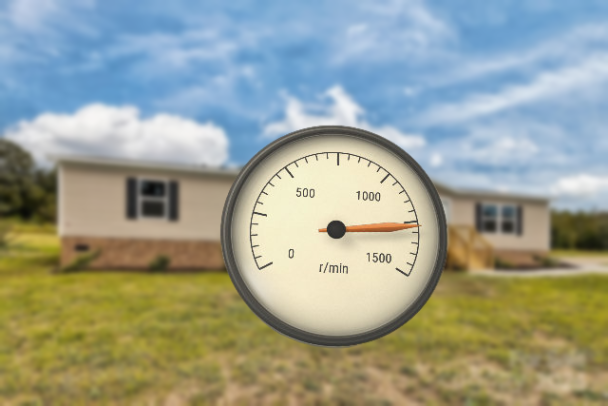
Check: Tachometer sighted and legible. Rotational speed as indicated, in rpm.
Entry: 1275 rpm
